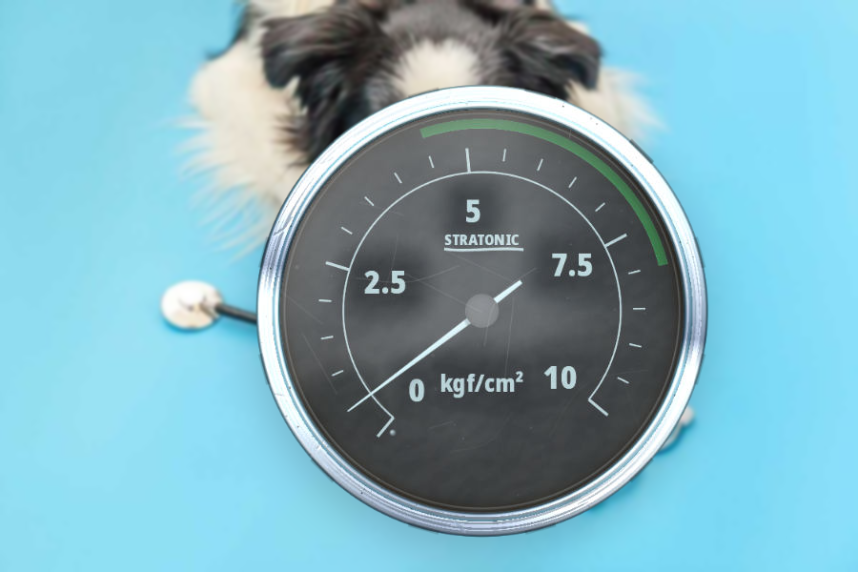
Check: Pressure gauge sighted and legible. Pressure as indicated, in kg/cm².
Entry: 0.5 kg/cm²
